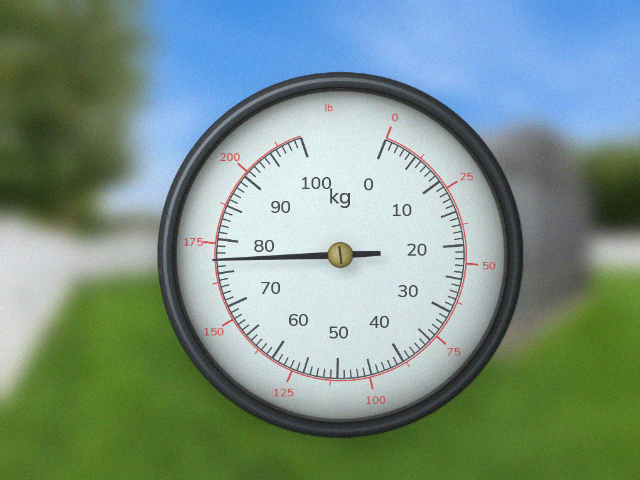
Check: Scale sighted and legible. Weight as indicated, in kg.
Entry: 77 kg
